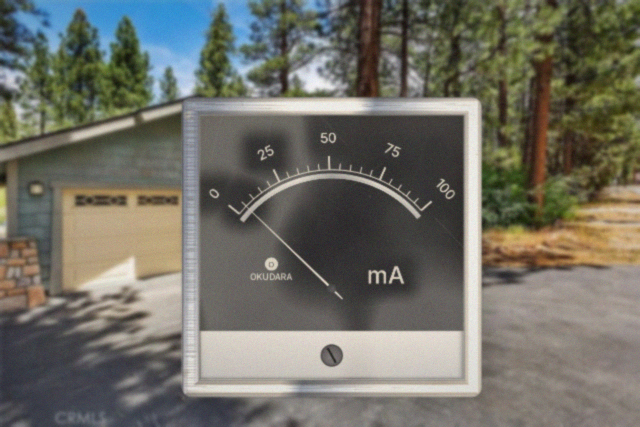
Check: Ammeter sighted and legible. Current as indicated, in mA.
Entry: 5 mA
